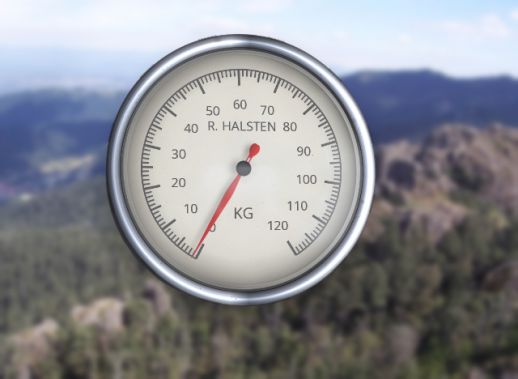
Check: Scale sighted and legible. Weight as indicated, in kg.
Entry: 1 kg
